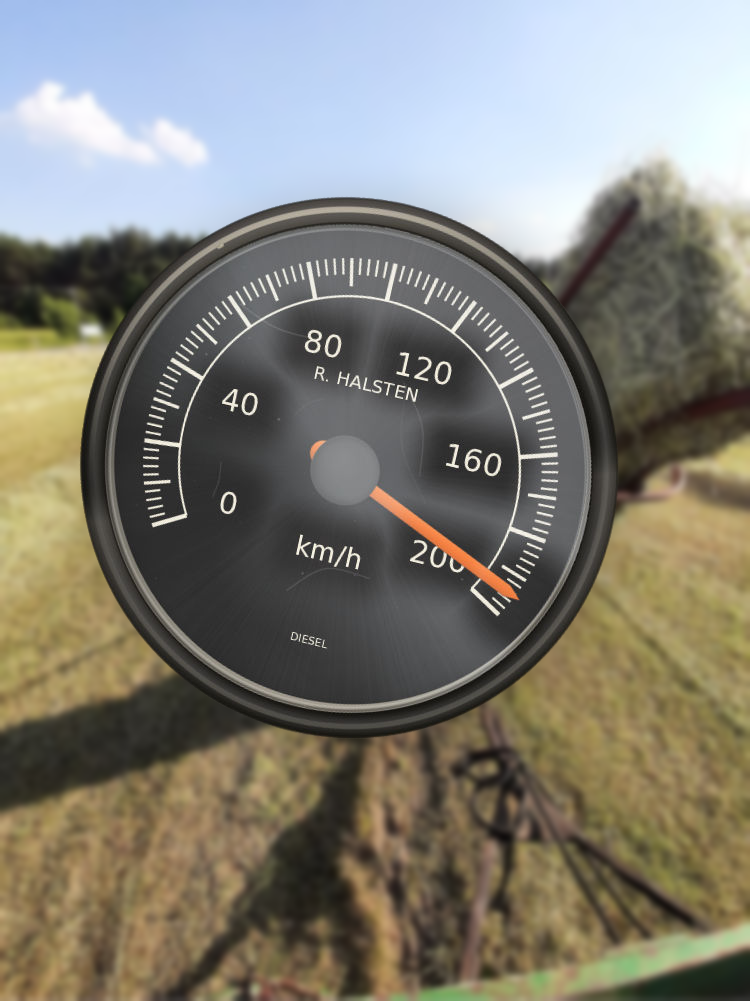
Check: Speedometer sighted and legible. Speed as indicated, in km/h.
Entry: 194 km/h
